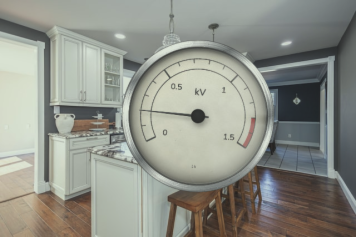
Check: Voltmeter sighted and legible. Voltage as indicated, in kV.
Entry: 0.2 kV
